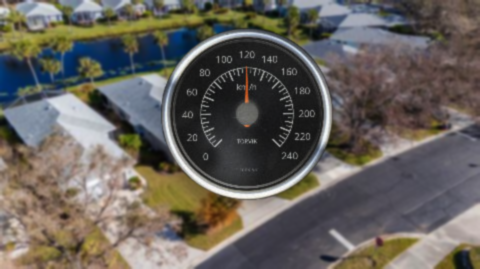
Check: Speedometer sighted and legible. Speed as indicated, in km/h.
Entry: 120 km/h
